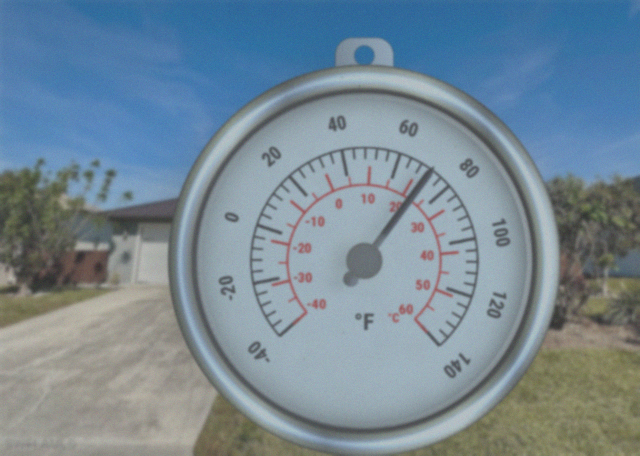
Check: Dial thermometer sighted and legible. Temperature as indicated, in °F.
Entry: 72 °F
